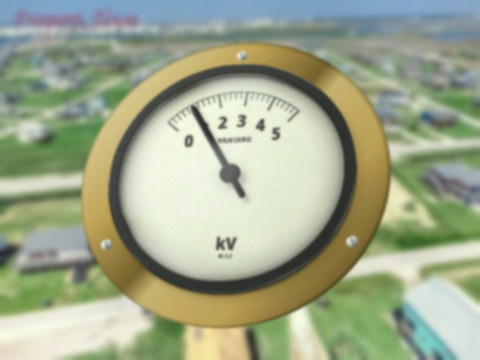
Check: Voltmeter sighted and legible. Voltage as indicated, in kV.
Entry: 1 kV
